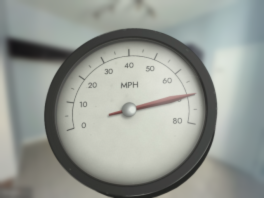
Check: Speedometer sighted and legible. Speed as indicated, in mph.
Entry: 70 mph
